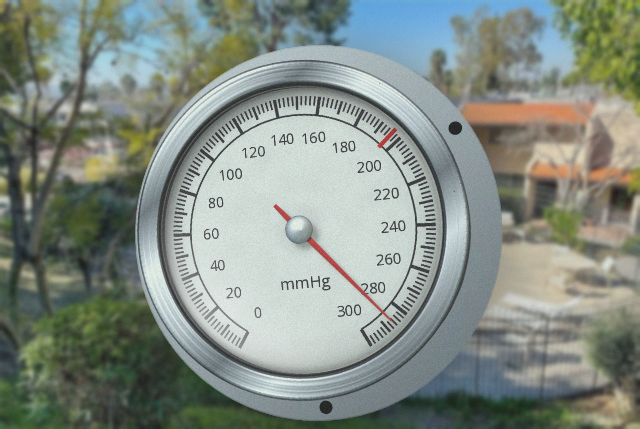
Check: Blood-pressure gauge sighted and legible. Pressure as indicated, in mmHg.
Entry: 286 mmHg
